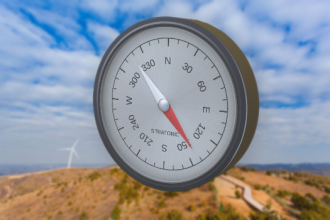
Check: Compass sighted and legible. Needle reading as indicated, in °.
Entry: 140 °
